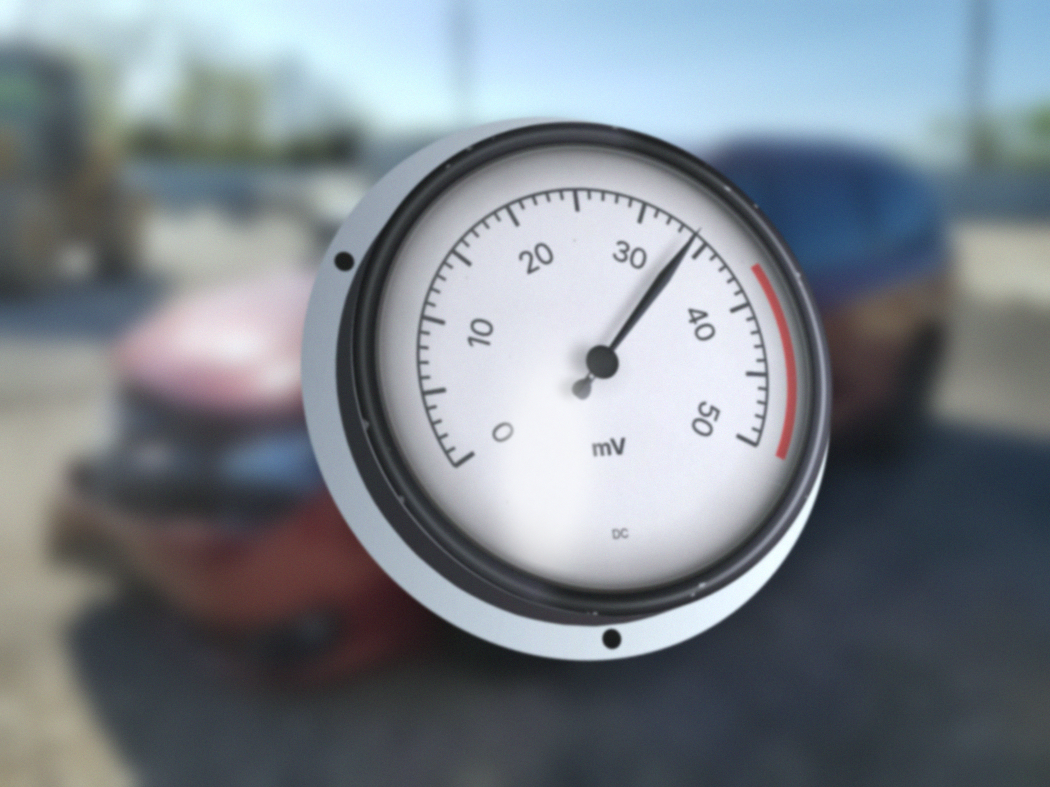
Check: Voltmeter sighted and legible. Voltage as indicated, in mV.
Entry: 34 mV
